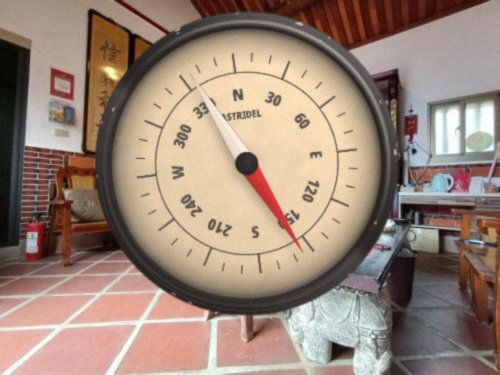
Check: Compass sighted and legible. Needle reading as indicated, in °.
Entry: 155 °
